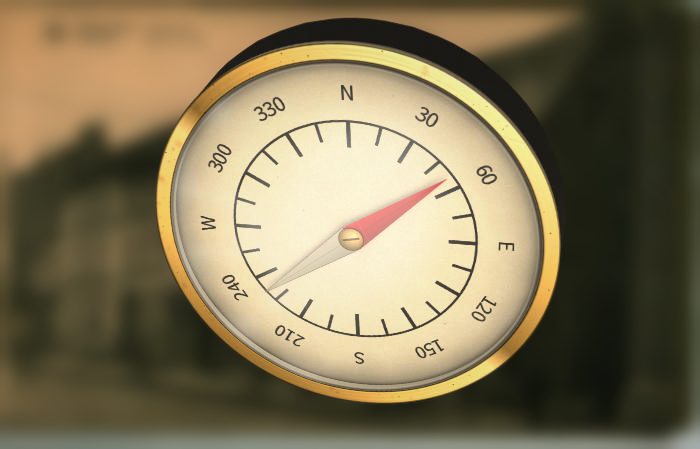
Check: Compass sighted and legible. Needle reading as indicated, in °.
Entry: 52.5 °
